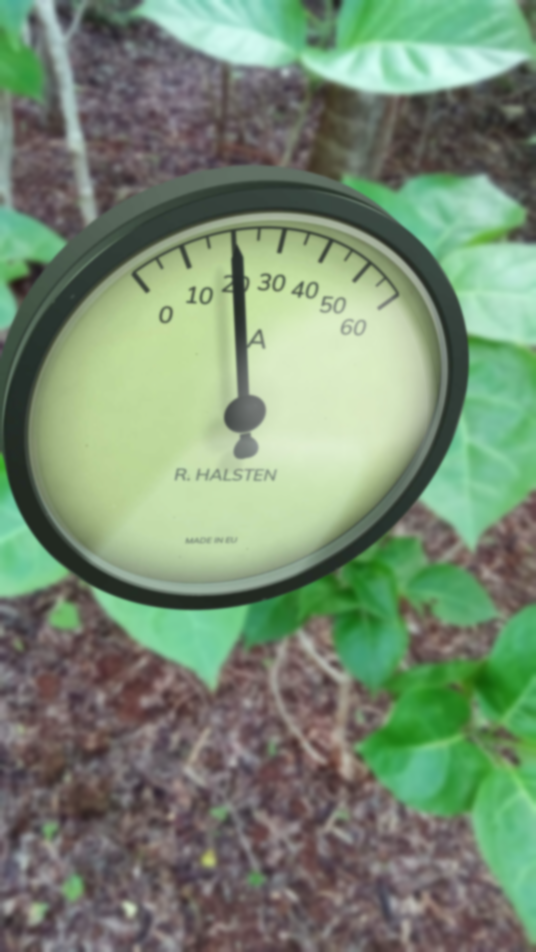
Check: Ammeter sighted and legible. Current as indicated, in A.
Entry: 20 A
